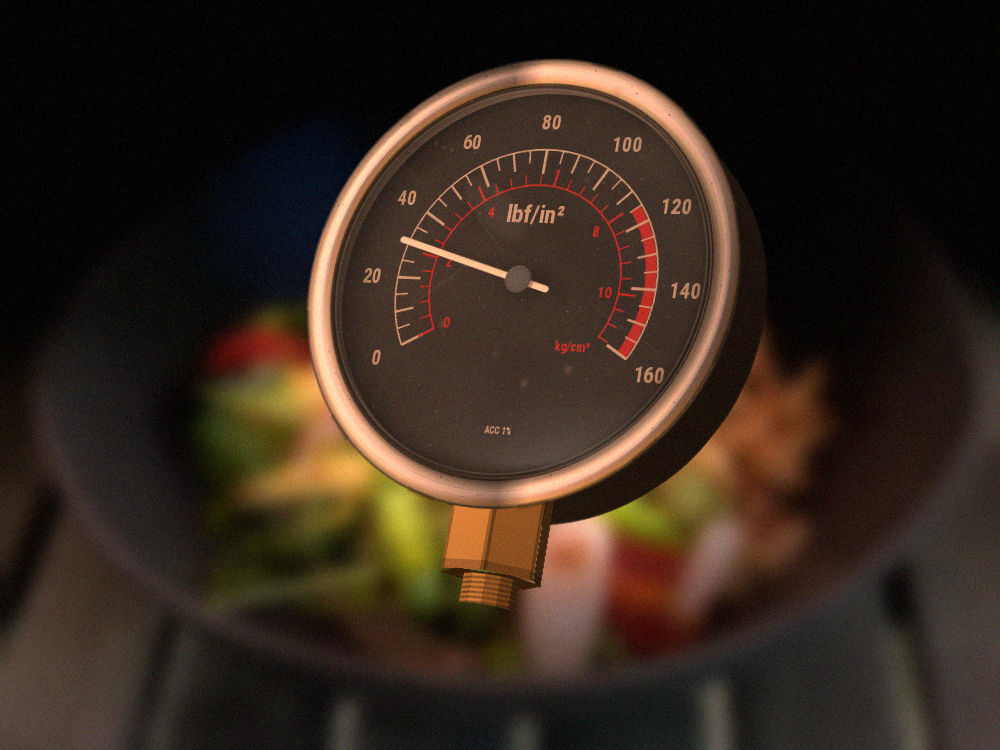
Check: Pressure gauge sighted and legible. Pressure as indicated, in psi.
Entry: 30 psi
